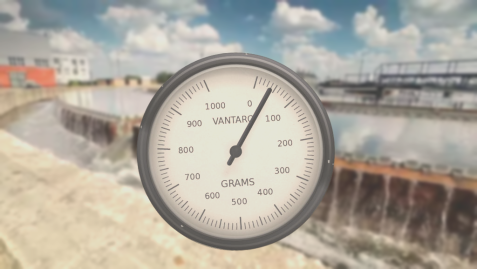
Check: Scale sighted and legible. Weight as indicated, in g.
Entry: 40 g
